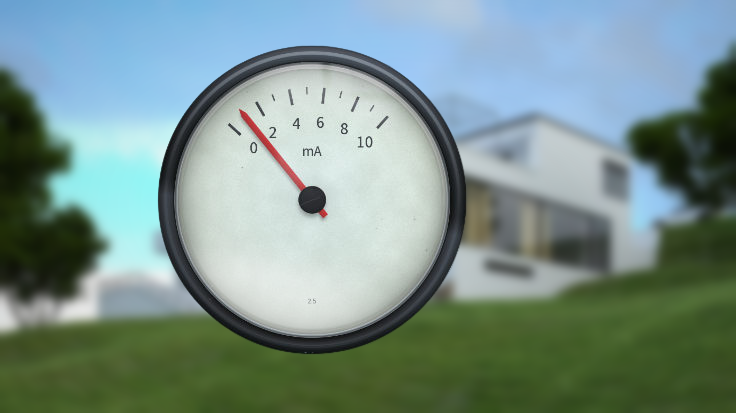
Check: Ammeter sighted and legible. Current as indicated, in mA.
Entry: 1 mA
